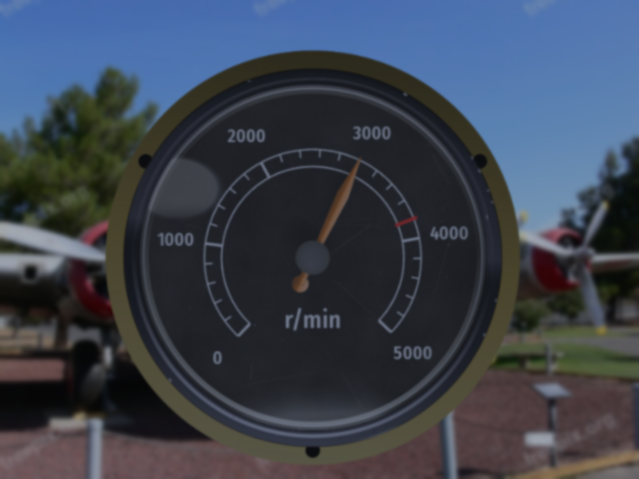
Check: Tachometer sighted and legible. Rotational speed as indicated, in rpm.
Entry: 3000 rpm
